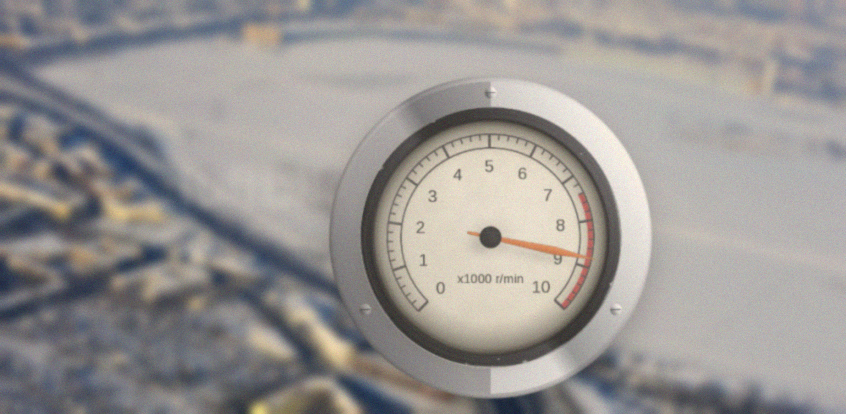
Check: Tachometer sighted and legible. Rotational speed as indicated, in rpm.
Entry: 8800 rpm
